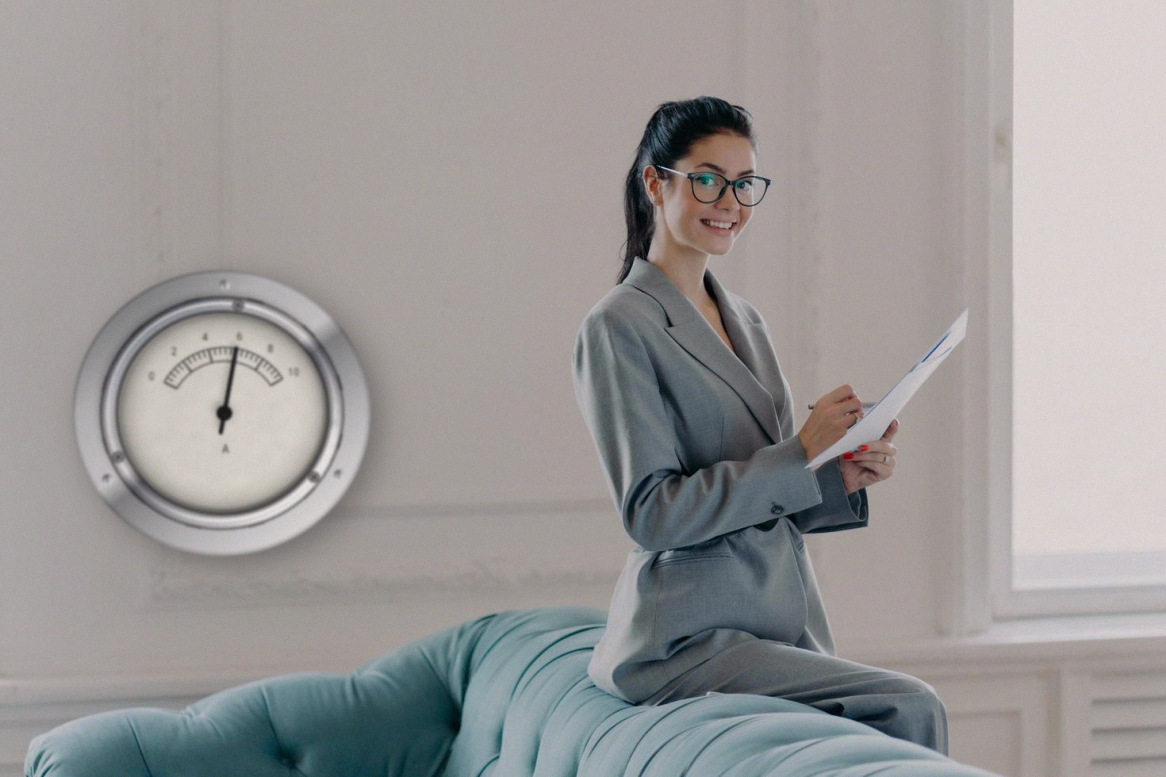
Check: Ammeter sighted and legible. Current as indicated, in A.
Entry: 6 A
